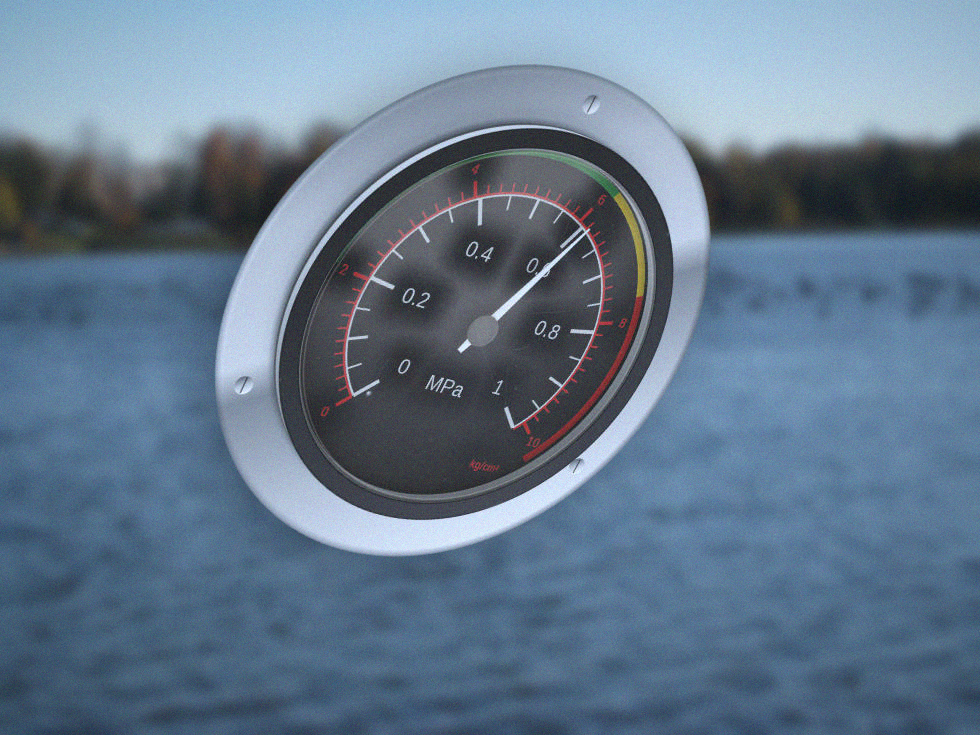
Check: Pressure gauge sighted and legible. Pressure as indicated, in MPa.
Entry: 0.6 MPa
